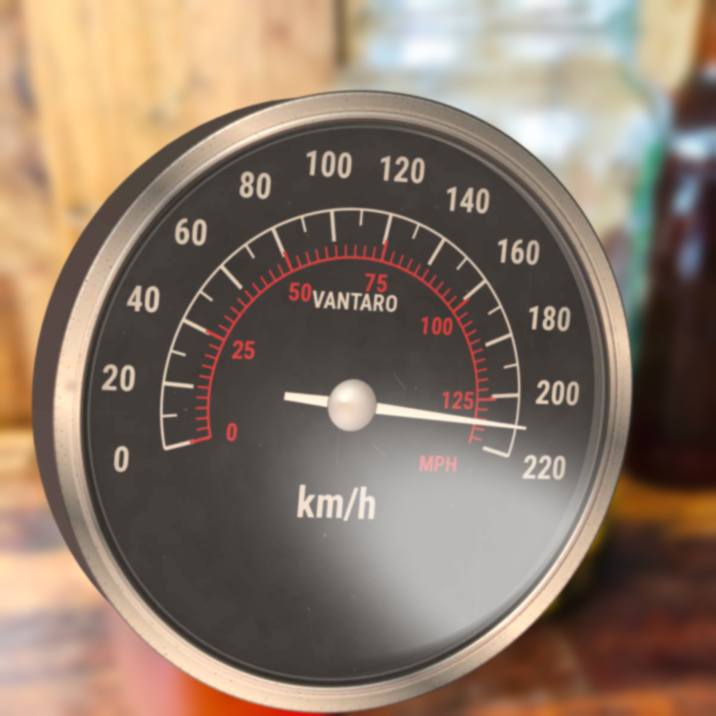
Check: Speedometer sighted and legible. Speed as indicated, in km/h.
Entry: 210 km/h
